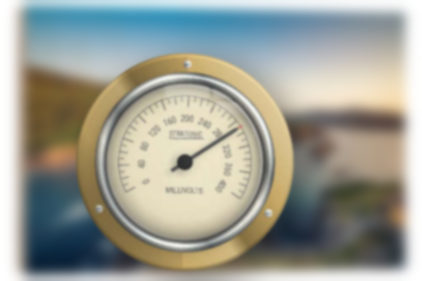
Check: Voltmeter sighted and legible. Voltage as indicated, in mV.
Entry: 290 mV
